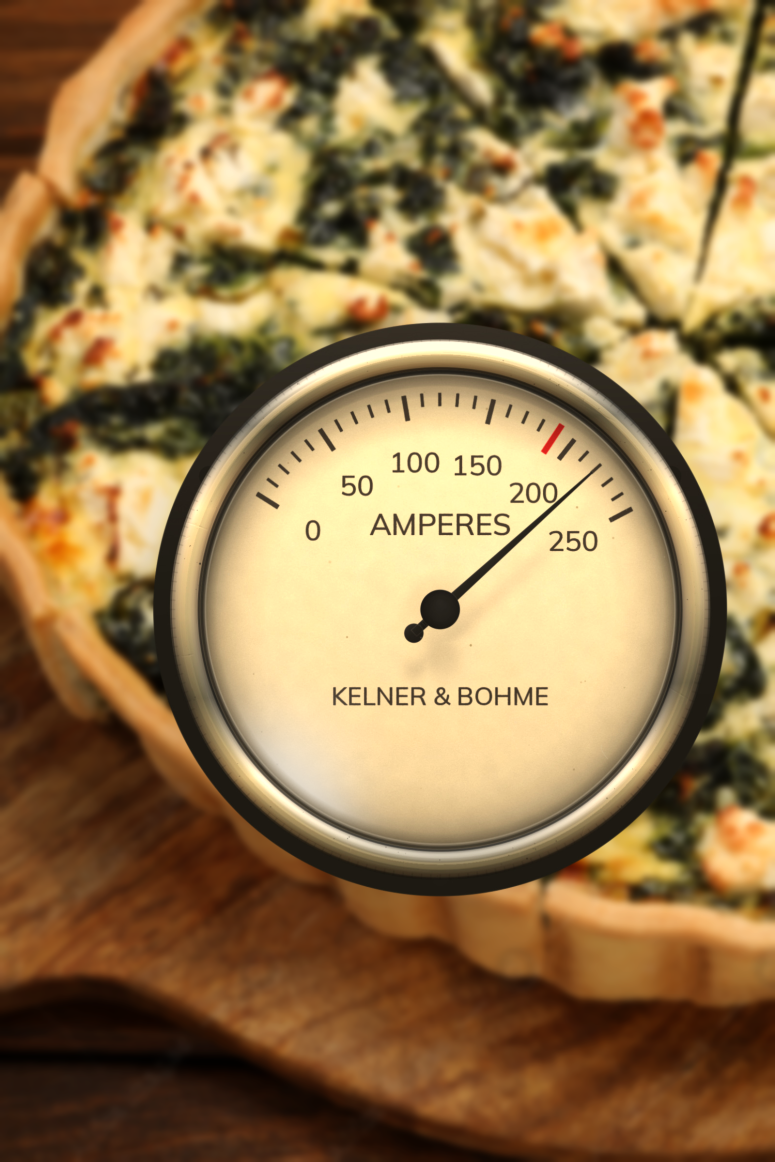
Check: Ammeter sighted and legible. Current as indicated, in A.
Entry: 220 A
